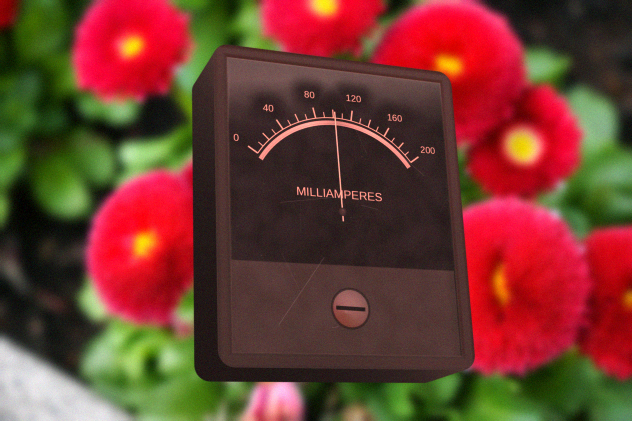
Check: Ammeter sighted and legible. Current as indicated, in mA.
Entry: 100 mA
